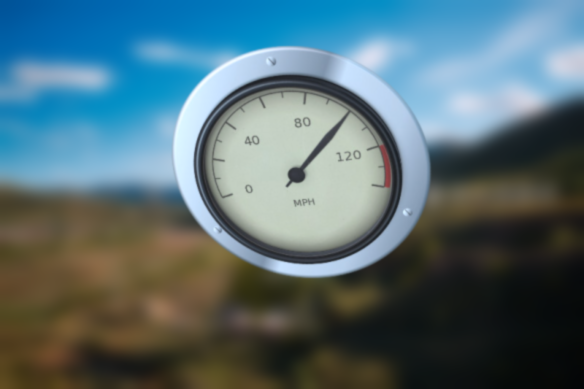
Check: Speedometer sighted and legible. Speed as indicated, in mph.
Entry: 100 mph
